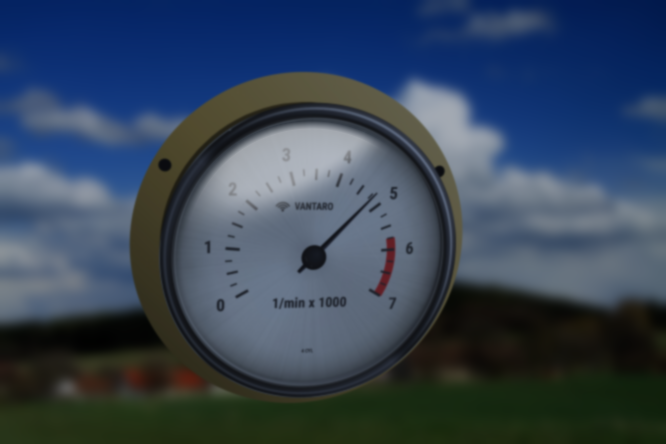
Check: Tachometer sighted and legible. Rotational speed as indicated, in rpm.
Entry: 4750 rpm
